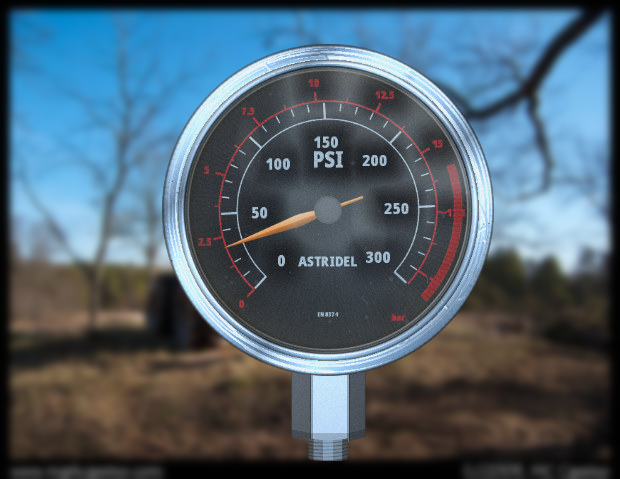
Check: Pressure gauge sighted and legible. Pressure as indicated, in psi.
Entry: 30 psi
